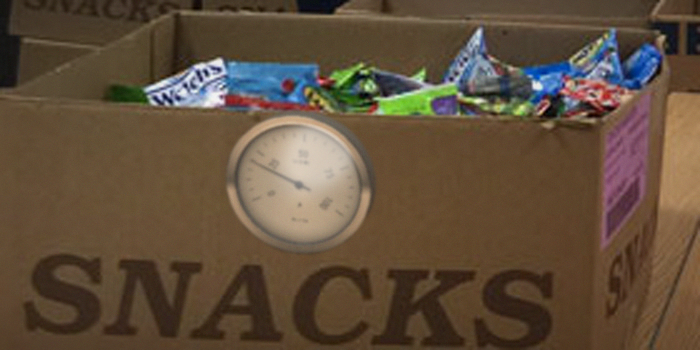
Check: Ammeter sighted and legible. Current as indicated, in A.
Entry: 20 A
